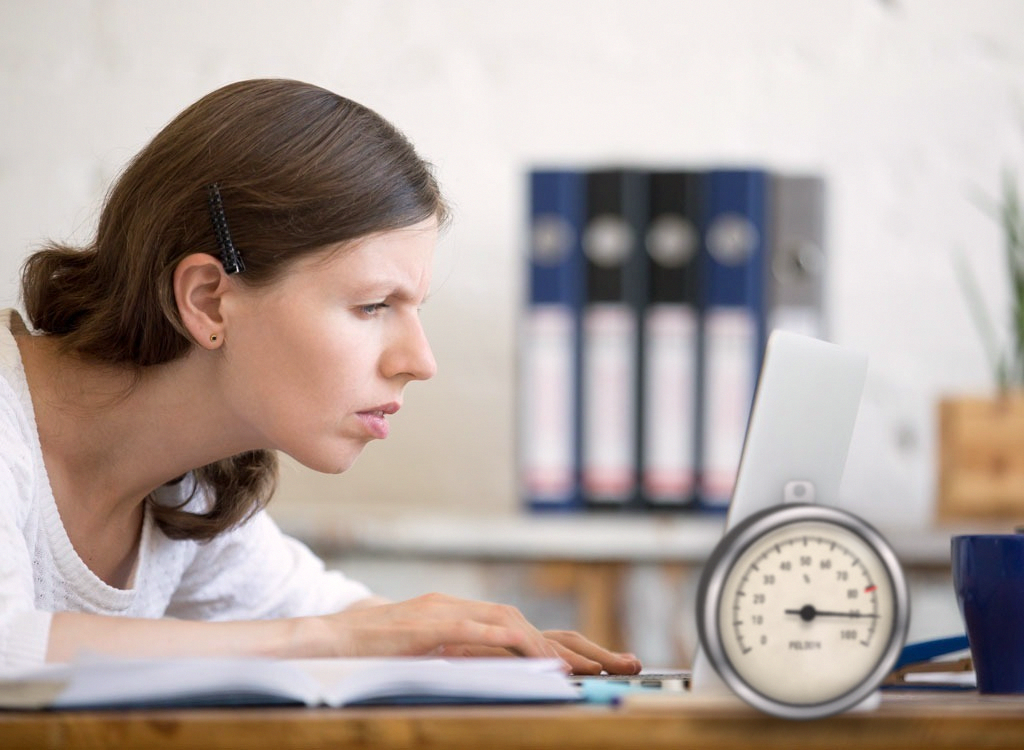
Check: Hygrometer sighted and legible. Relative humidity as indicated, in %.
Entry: 90 %
